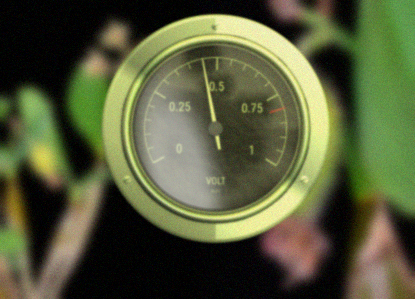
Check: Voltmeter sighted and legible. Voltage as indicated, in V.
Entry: 0.45 V
